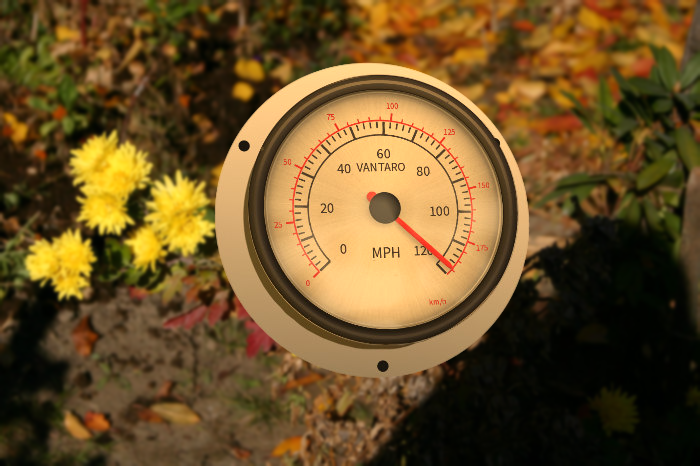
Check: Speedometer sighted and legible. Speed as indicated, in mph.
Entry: 118 mph
